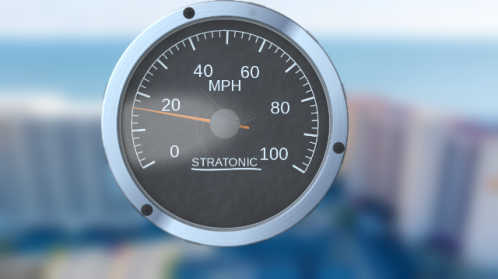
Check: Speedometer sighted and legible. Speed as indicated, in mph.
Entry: 16 mph
